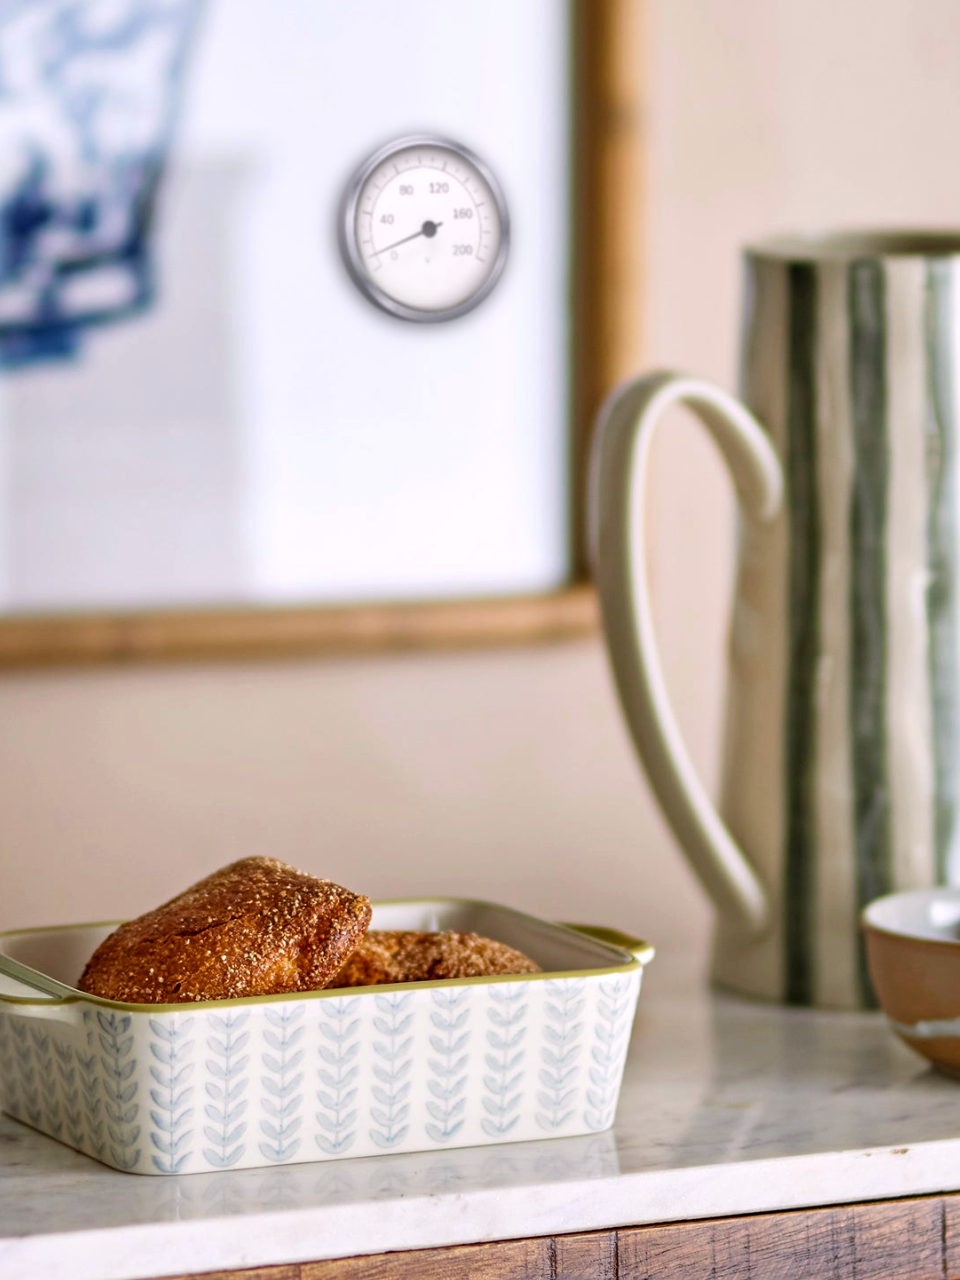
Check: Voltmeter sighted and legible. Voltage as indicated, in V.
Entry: 10 V
